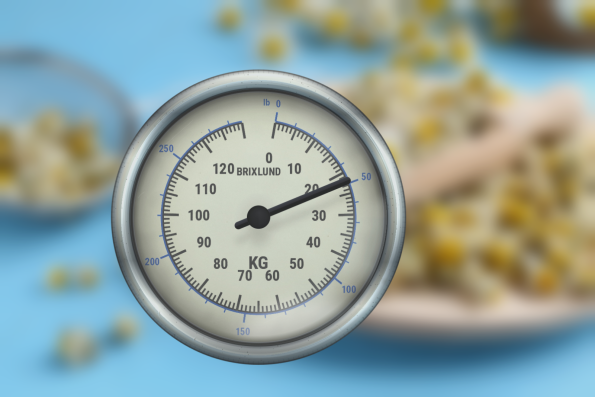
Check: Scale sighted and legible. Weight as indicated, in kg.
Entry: 22 kg
